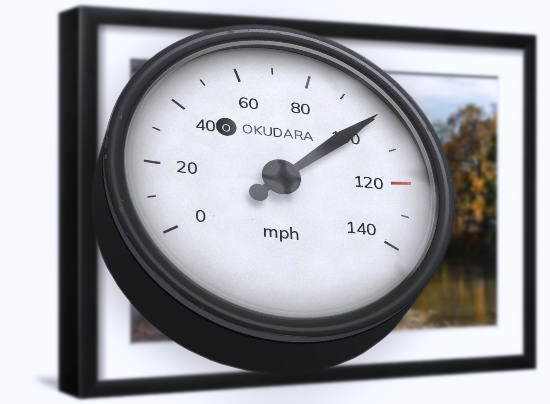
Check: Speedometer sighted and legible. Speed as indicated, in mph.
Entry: 100 mph
